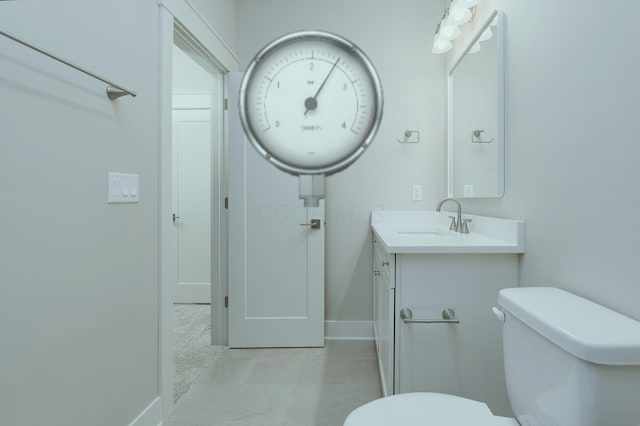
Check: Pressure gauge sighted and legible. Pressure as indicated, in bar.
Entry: 2.5 bar
